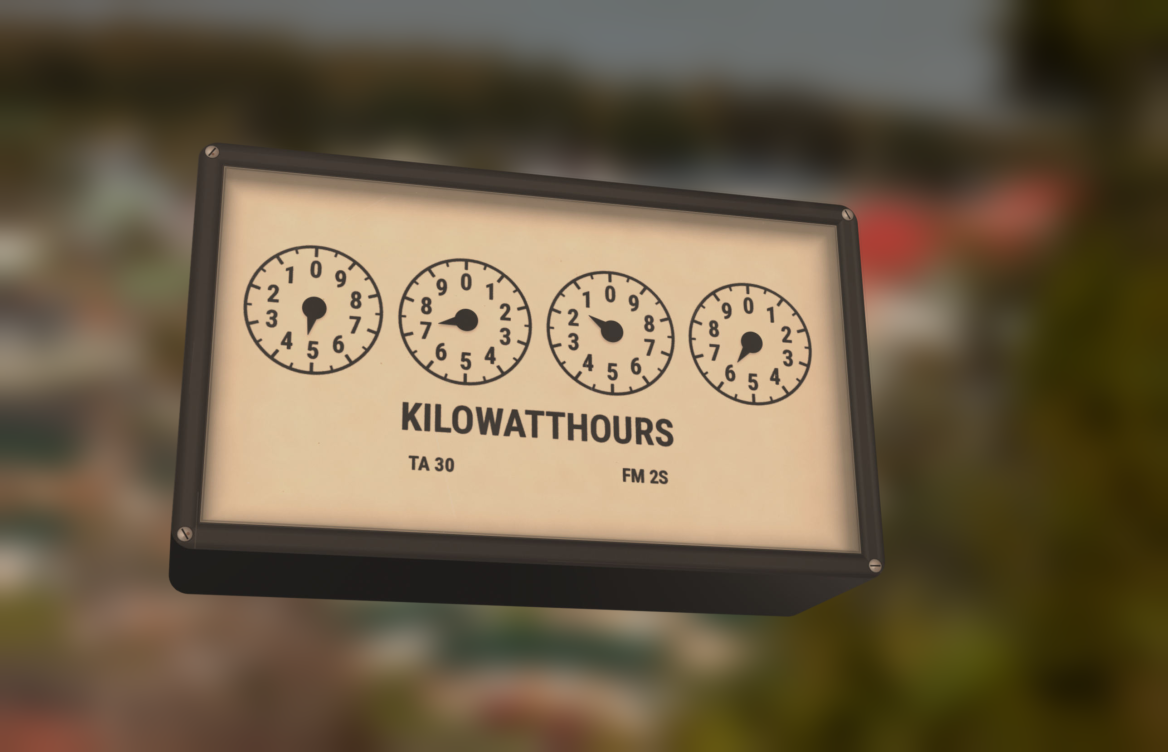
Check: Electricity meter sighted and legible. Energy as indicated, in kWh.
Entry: 4716 kWh
